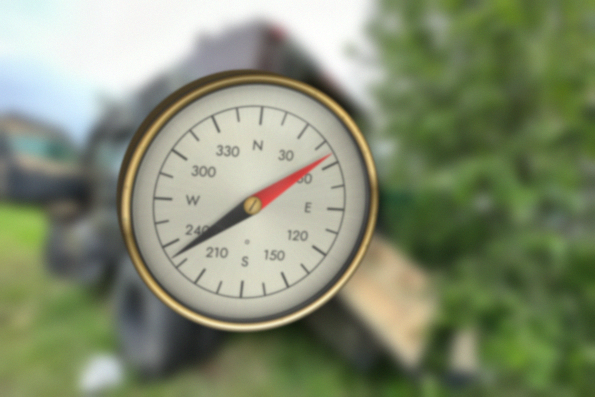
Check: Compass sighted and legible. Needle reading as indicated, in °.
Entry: 52.5 °
